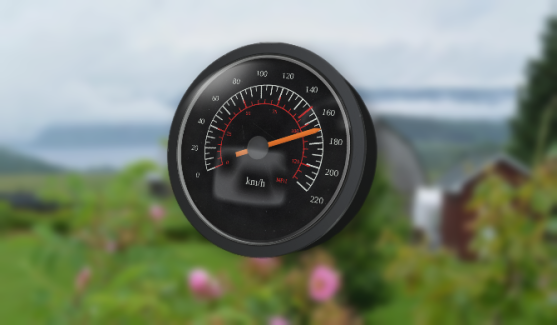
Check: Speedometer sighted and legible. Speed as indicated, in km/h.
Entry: 170 km/h
